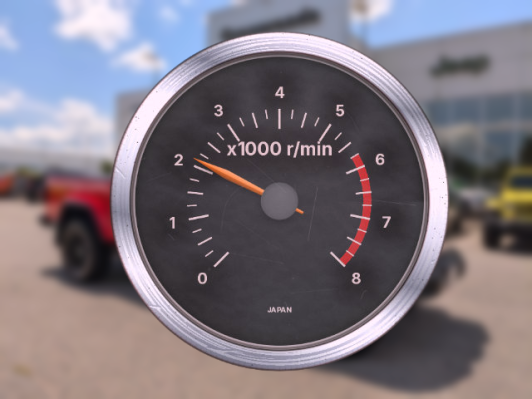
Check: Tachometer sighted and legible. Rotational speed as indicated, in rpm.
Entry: 2125 rpm
